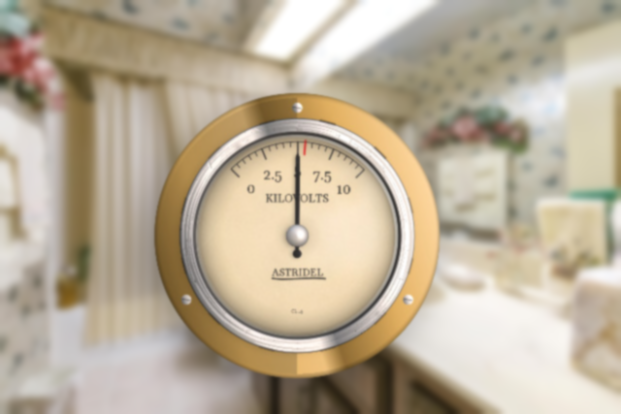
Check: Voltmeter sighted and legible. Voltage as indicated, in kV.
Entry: 5 kV
